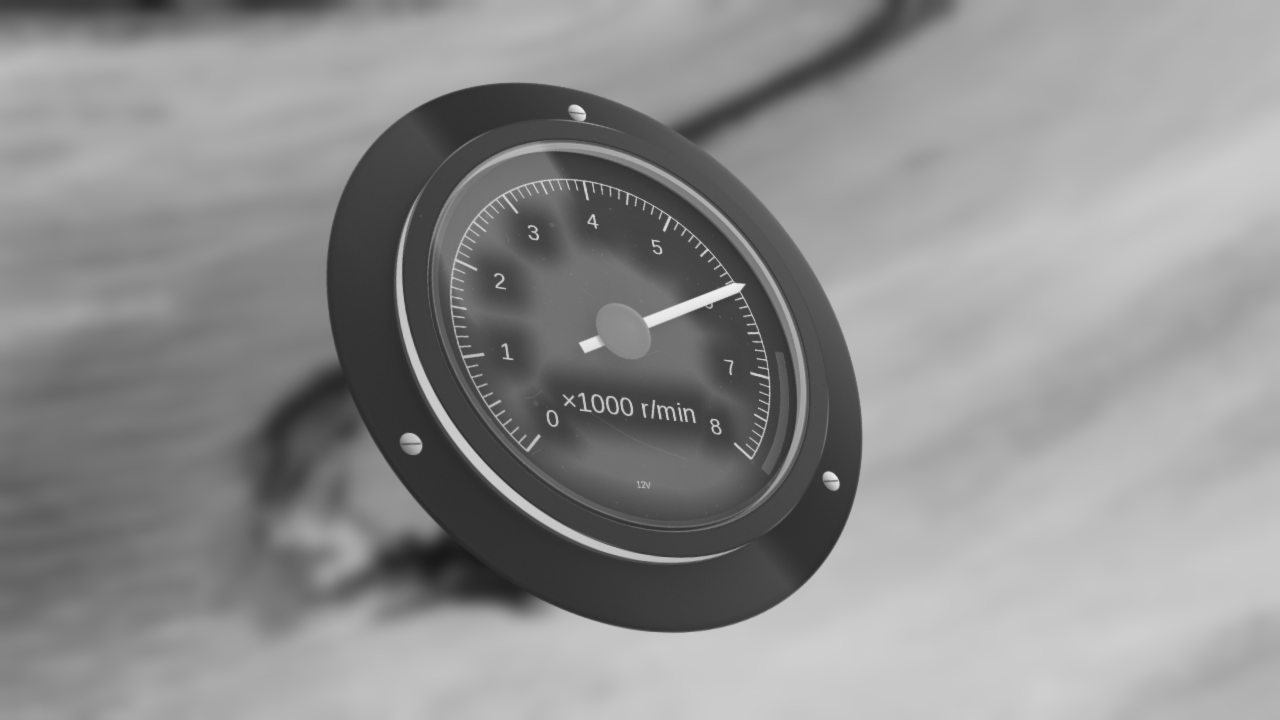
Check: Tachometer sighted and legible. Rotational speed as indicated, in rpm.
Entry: 6000 rpm
